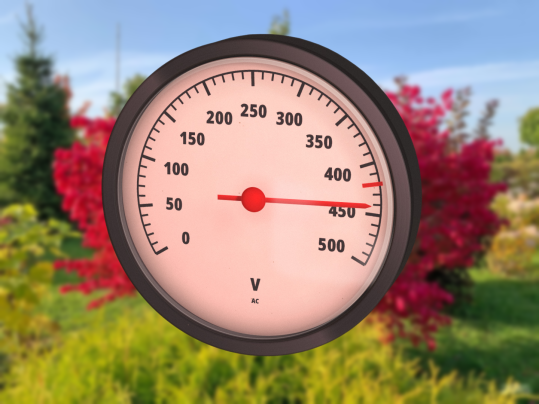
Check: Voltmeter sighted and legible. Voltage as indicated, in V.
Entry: 440 V
